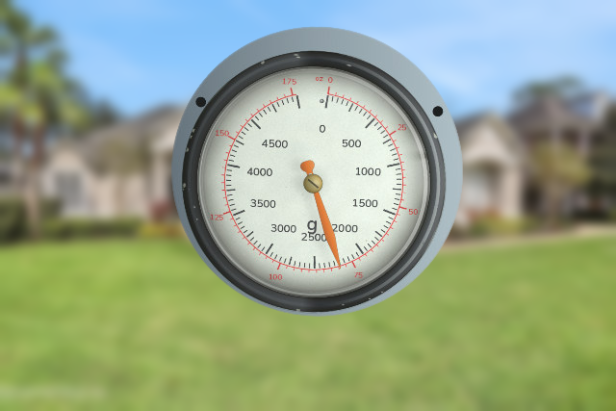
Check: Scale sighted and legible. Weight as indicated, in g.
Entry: 2250 g
